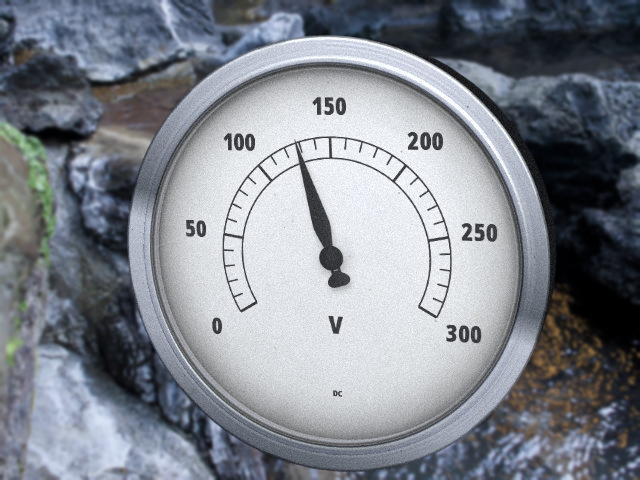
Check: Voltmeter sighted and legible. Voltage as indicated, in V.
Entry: 130 V
